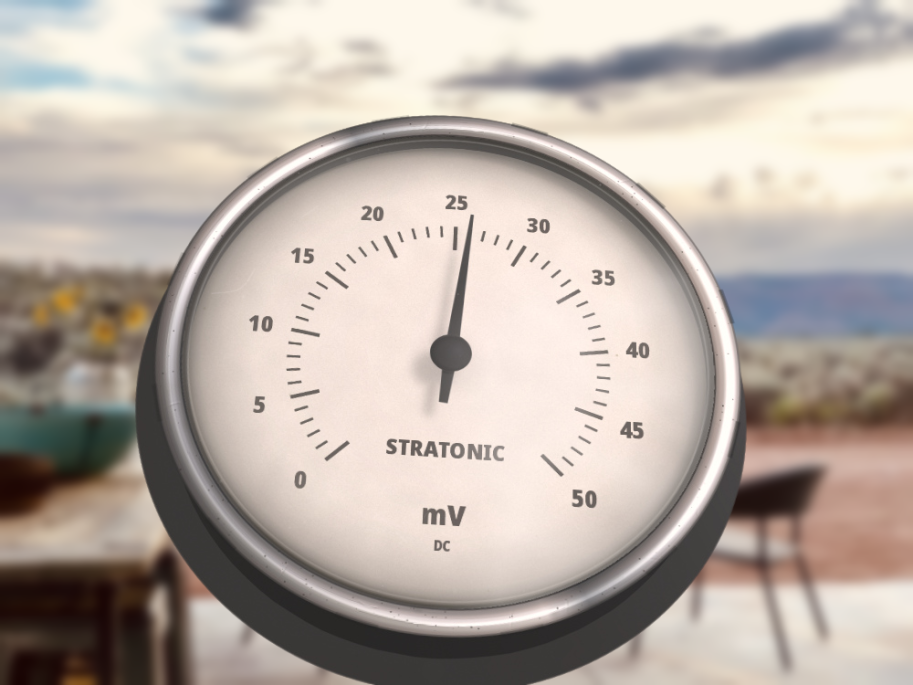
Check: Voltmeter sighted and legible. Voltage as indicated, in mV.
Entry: 26 mV
